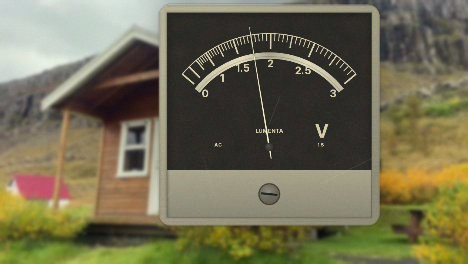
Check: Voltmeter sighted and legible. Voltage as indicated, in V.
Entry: 1.75 V
